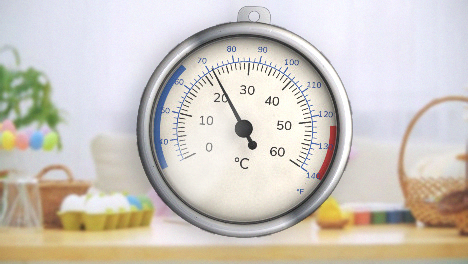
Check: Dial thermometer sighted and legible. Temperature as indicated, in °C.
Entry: 22 °C
